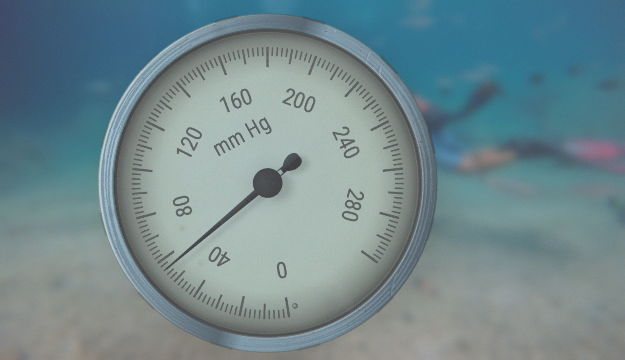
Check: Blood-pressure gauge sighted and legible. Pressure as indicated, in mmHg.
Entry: 56 mmHg
